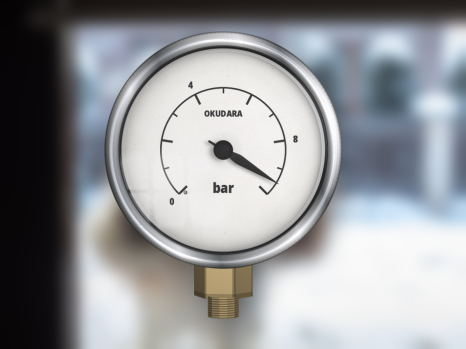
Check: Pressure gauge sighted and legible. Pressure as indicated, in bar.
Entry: 9.5 bar
